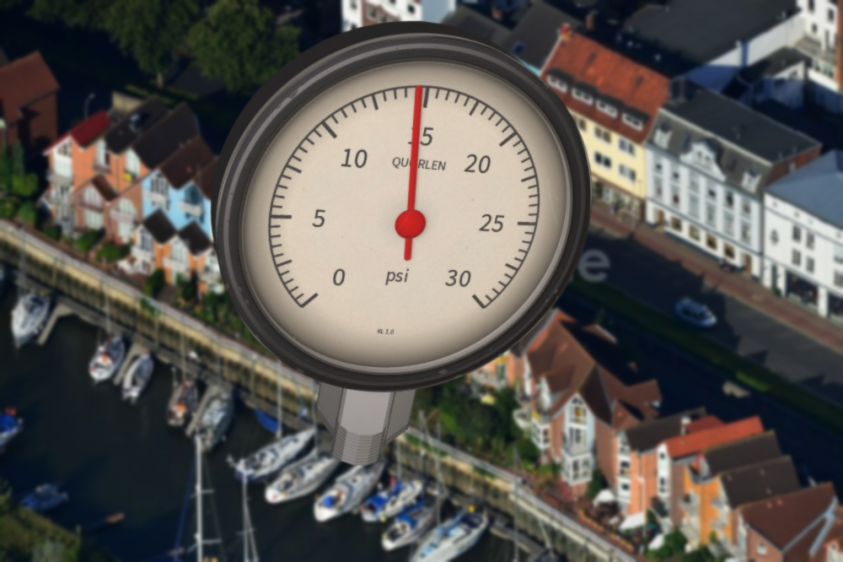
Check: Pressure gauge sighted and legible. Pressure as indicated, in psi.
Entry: 14.5 psi
